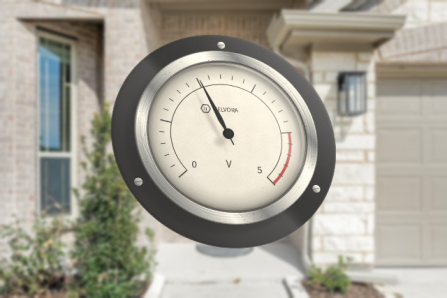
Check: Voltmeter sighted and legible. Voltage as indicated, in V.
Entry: 2 V
